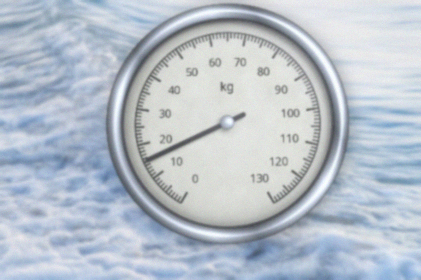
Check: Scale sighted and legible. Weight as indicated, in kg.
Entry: 15 kg
